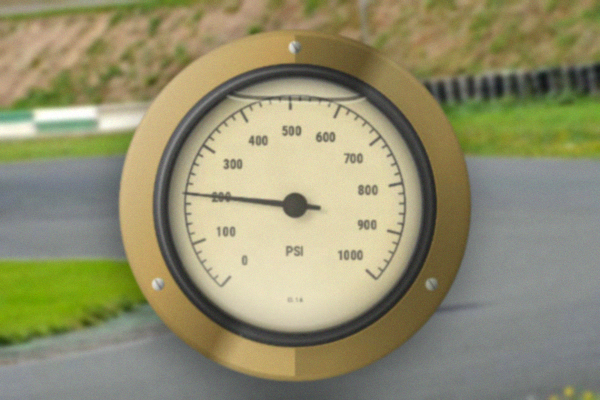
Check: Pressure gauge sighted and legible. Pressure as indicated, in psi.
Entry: 200 psi
